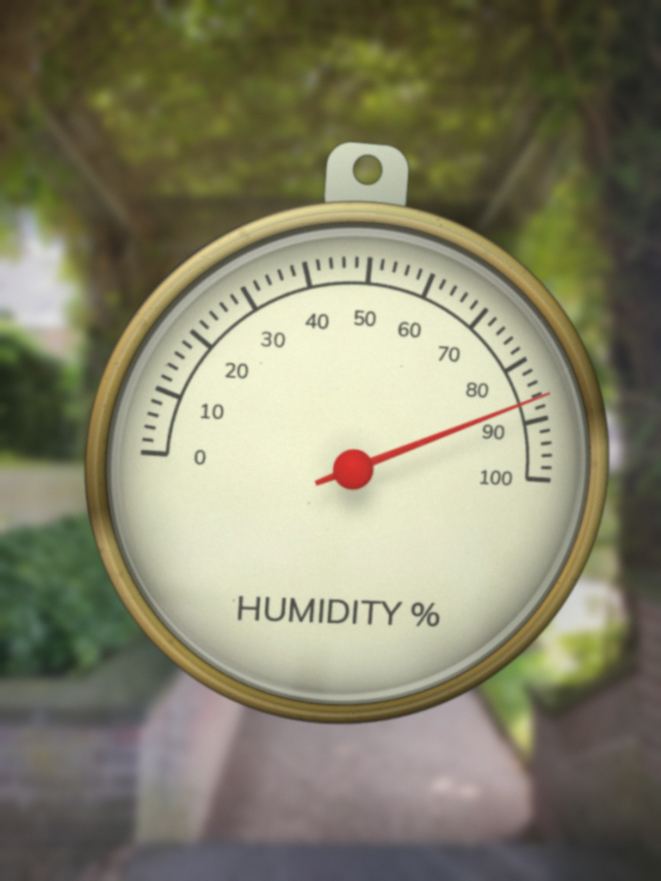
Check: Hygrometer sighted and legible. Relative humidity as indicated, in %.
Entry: 86 %
